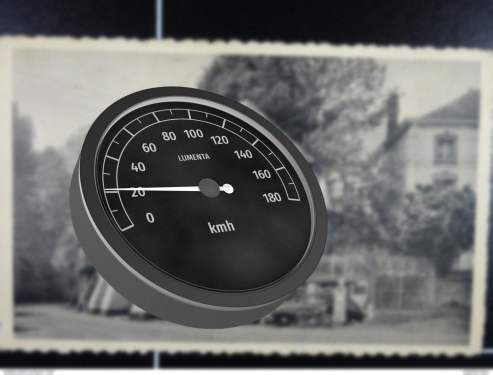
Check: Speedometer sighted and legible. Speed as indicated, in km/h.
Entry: 20 km/h
